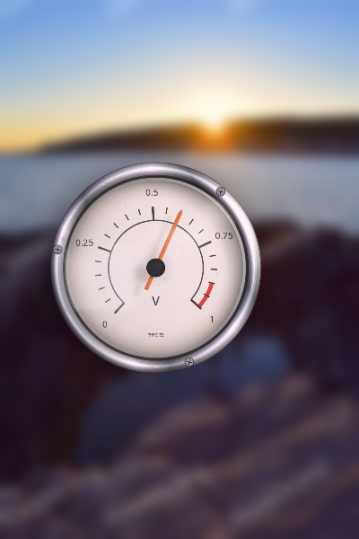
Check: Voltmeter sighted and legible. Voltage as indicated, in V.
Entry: 0.6 V
